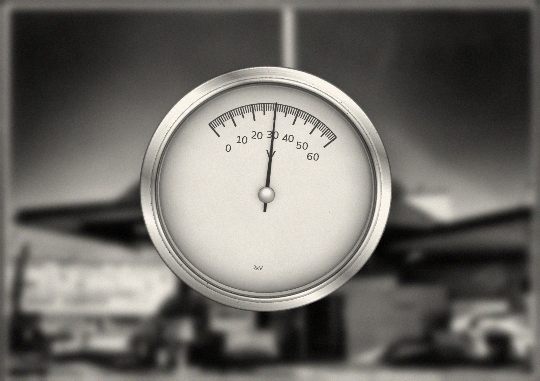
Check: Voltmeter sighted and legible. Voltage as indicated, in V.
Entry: 30 V
